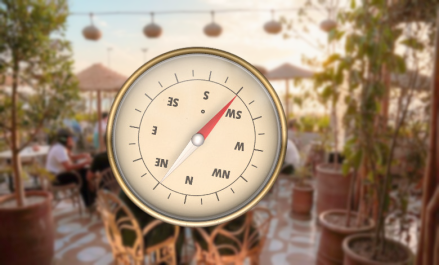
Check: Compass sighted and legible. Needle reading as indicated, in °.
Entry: 210 °
